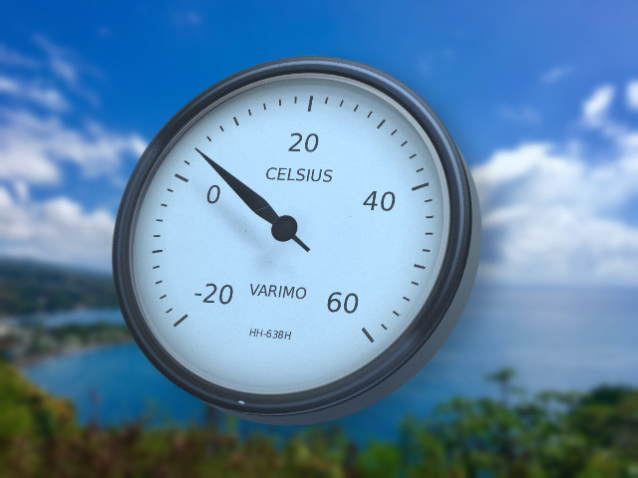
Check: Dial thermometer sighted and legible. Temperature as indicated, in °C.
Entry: 4 °C
